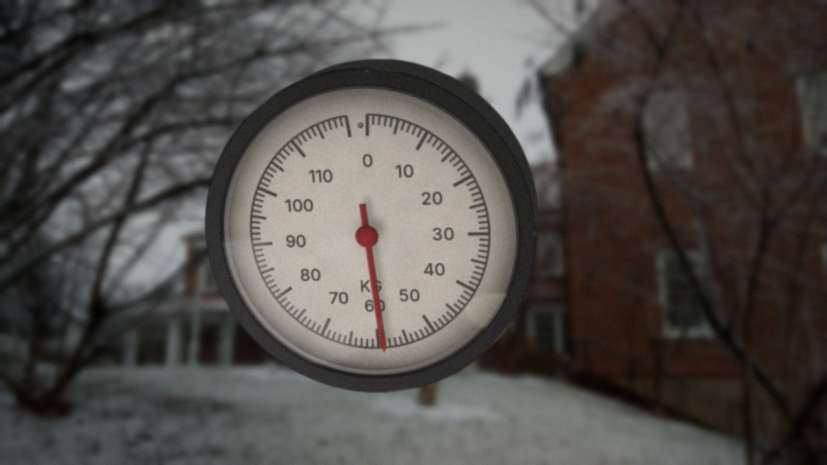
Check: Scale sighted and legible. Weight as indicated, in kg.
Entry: 59 kg
